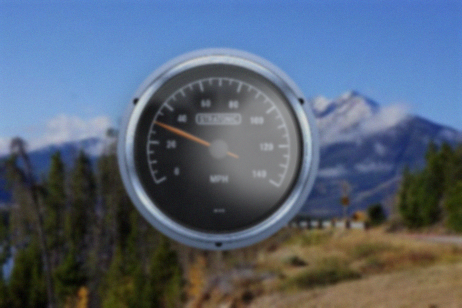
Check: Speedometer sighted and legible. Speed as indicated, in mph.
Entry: 30 mph
